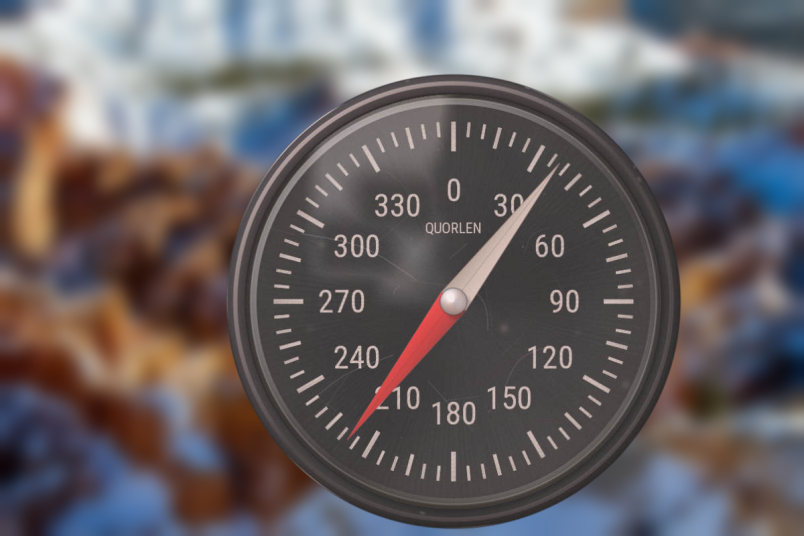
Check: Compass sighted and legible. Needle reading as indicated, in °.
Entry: 217.5 °
